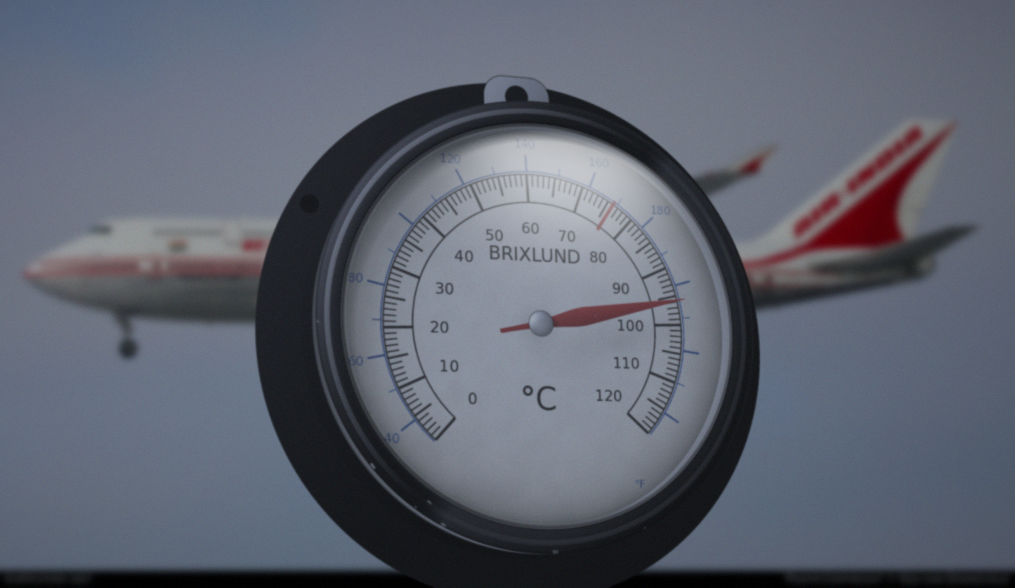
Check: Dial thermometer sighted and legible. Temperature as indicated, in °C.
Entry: 96 °C
